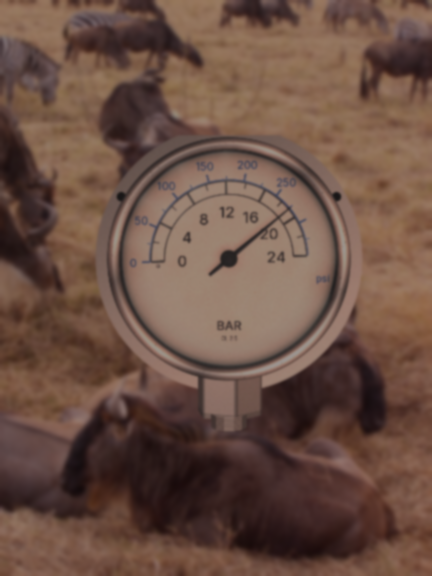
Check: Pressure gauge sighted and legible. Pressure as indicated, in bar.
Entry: 19 bar
